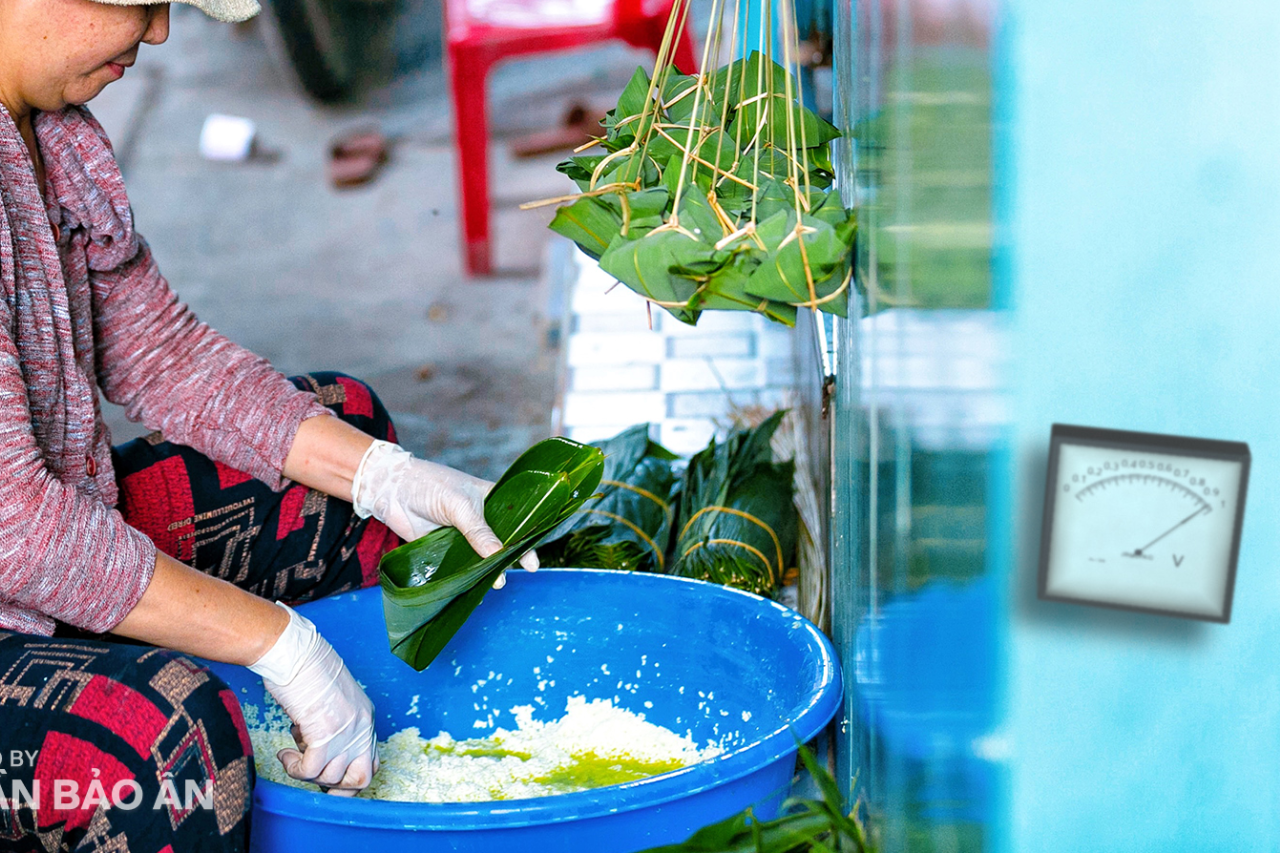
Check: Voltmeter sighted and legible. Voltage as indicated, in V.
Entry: 0.95 V
